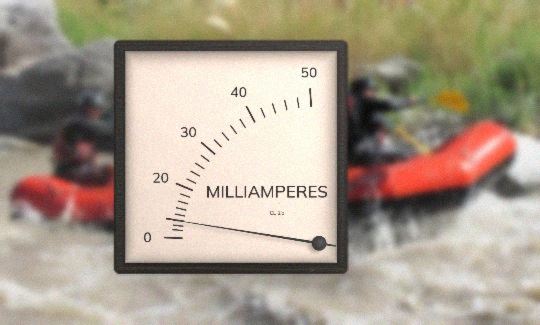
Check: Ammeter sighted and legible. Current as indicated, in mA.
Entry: 10 mA
